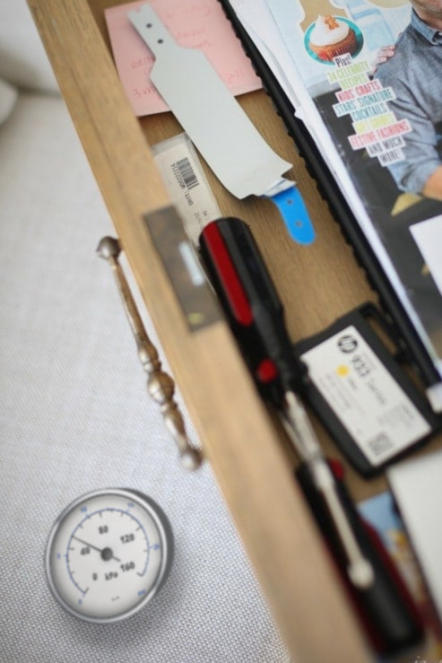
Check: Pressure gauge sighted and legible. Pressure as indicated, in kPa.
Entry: 50 kPa
